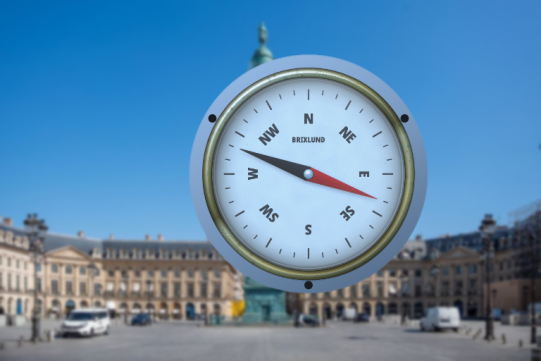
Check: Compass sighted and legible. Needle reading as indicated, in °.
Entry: 110 °
